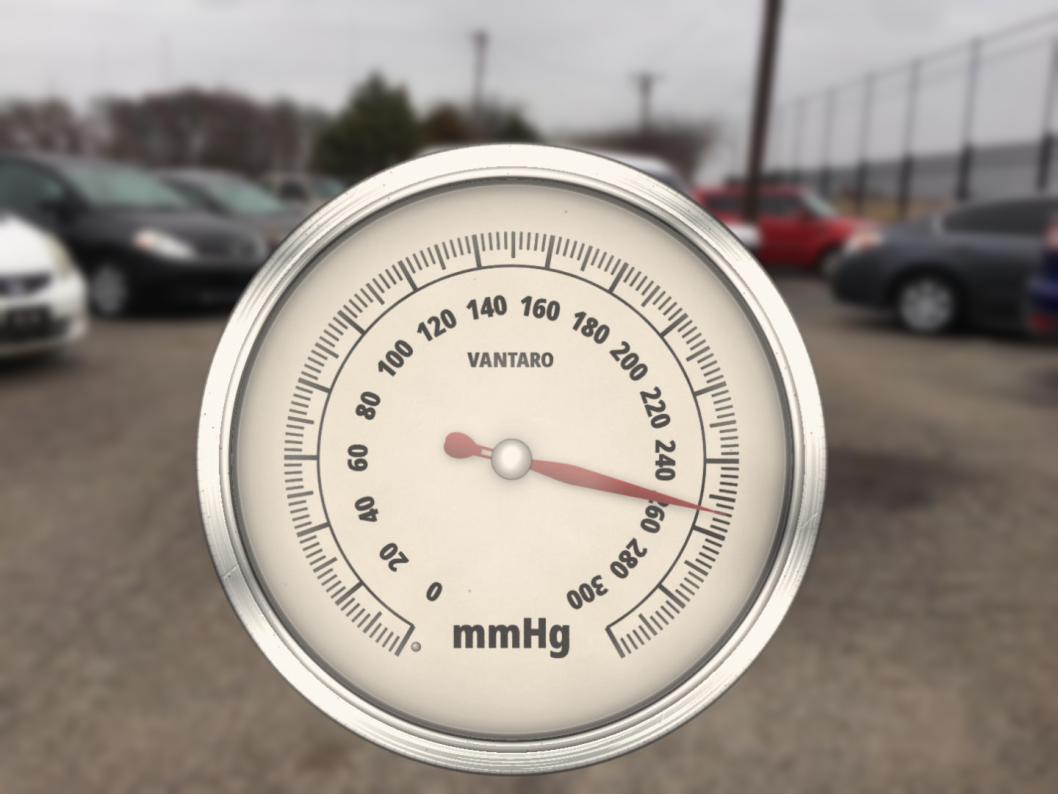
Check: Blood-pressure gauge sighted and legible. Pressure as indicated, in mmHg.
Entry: 254 mmHg
